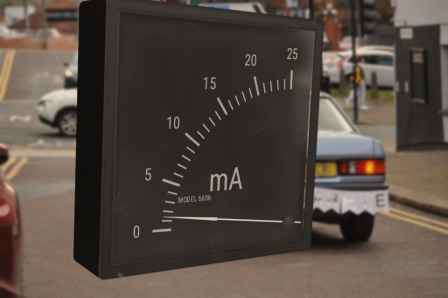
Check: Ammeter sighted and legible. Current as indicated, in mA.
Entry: 1.5 mA
